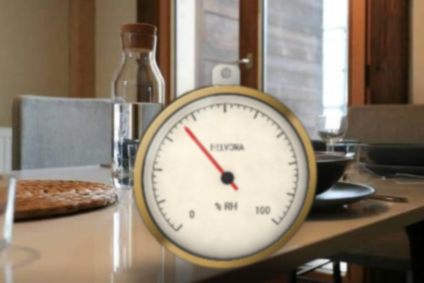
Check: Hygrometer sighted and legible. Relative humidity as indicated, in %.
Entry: 36 %
